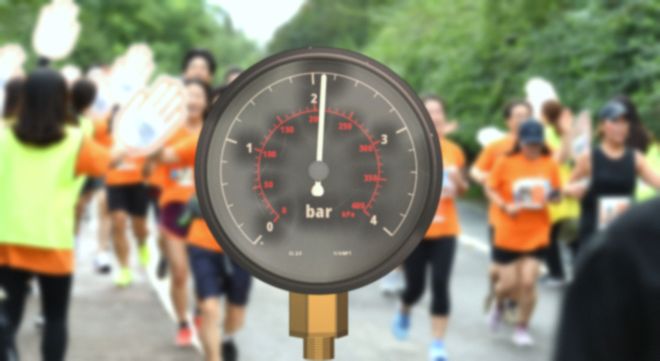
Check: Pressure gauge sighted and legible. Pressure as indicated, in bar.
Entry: 2.1 bar
